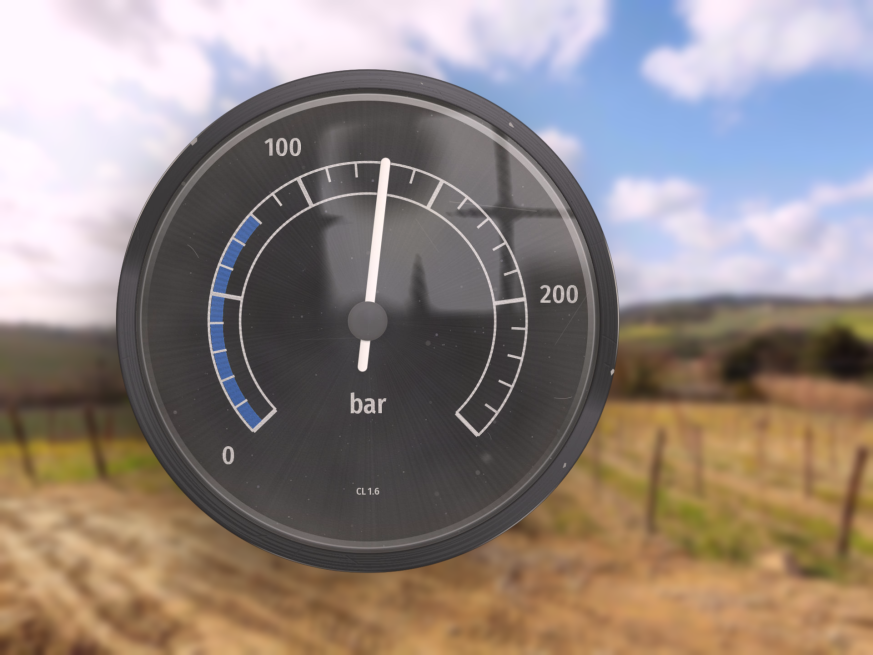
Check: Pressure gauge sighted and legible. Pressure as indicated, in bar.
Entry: 130 bar
